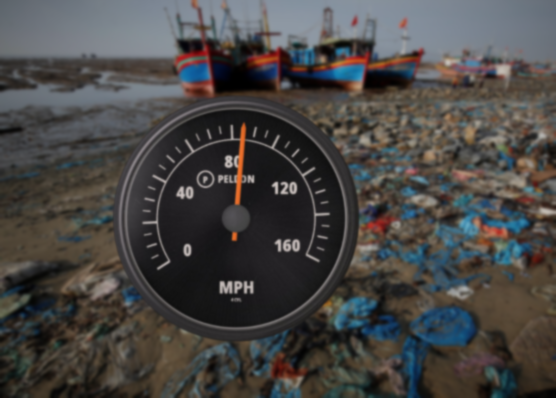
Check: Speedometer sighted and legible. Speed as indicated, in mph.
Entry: 85 mph
